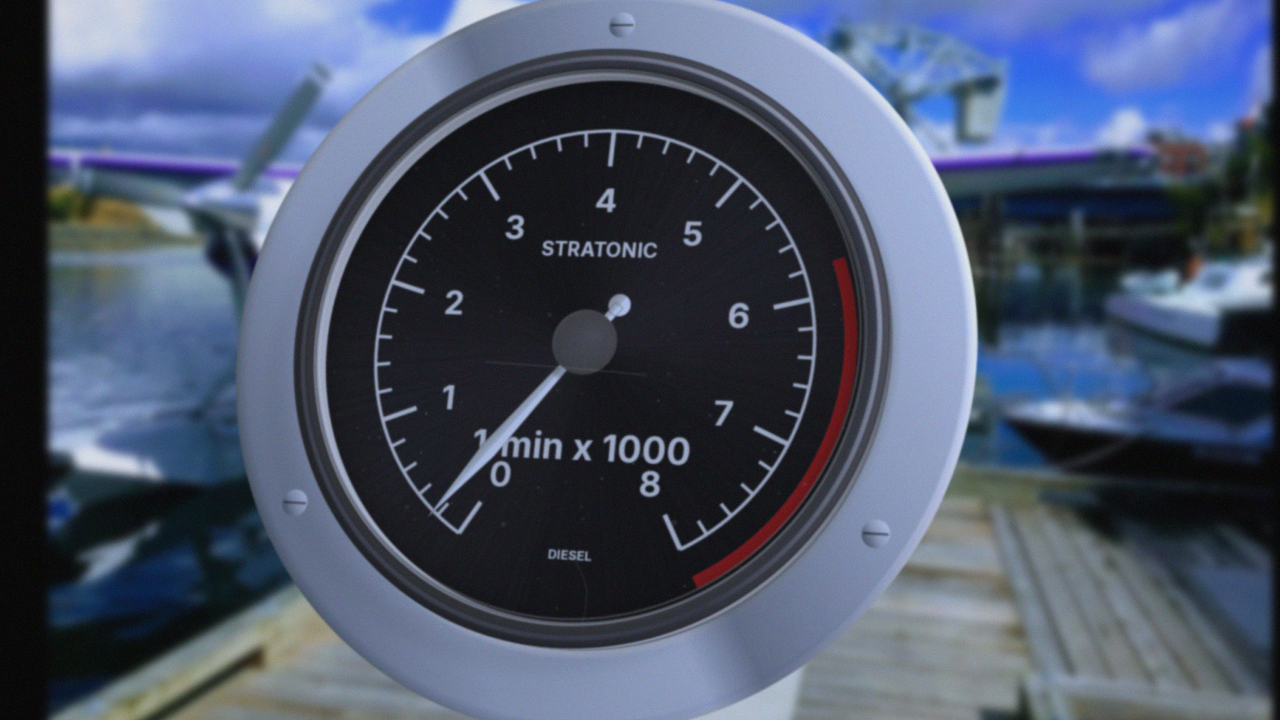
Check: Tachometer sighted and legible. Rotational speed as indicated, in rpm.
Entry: 200 rpm
